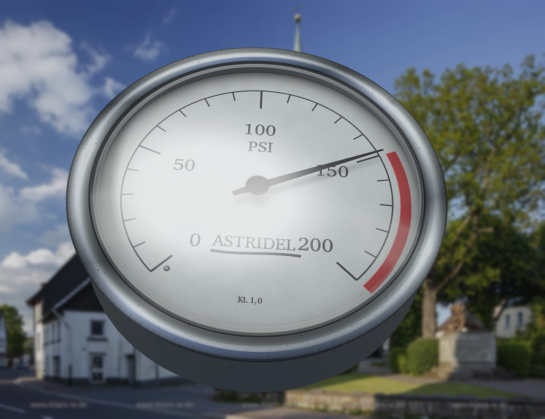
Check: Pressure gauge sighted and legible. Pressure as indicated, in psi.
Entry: 150 psi
